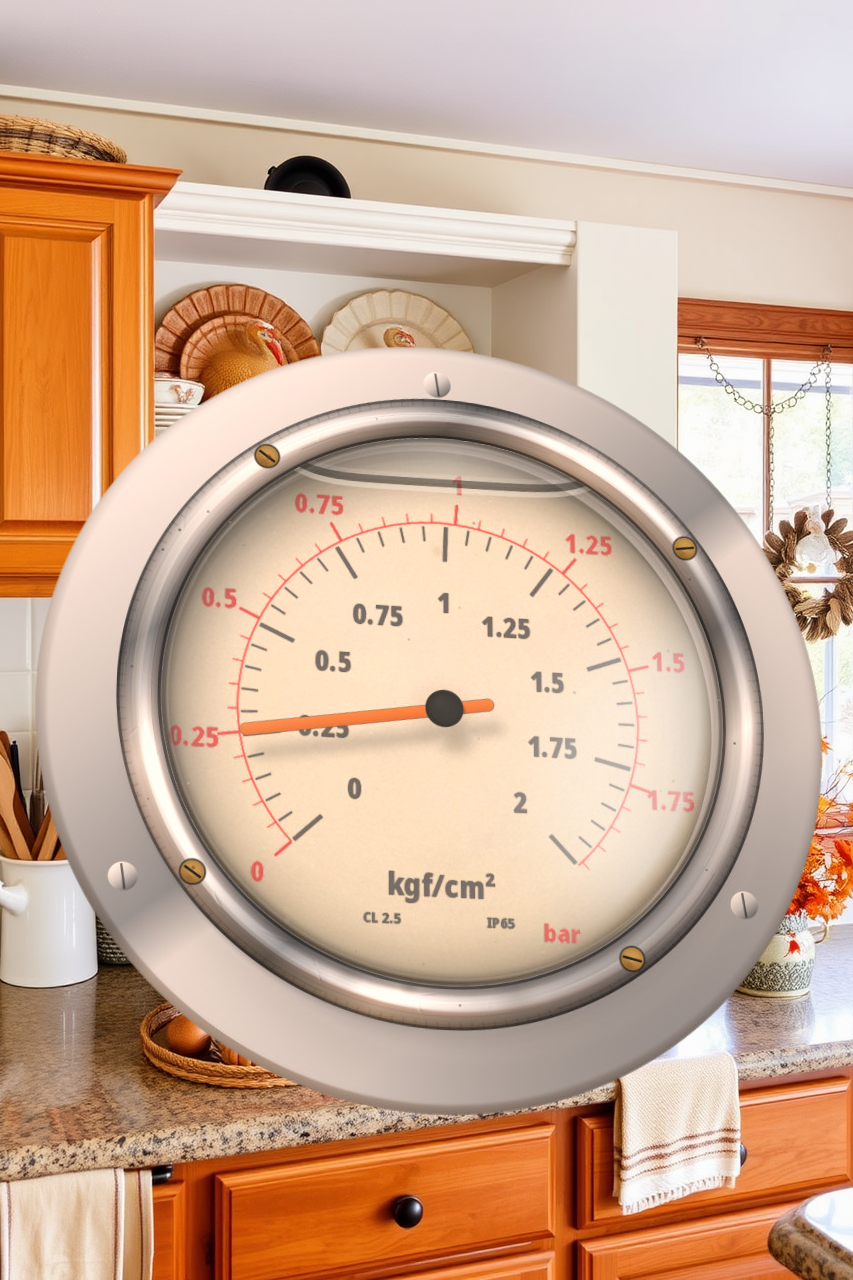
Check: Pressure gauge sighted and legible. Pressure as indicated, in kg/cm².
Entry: 0.25 kg/cm²
